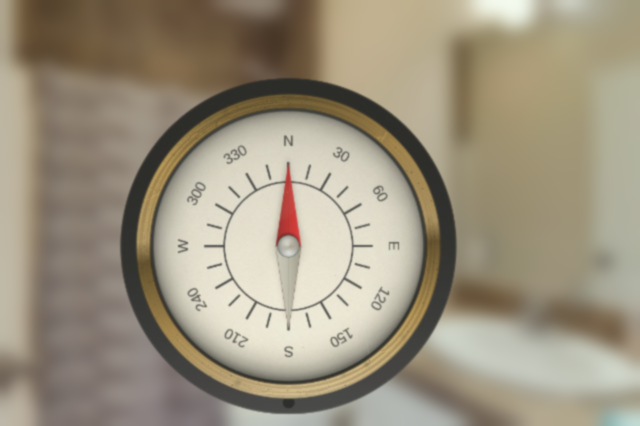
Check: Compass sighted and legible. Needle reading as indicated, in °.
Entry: 0 °
